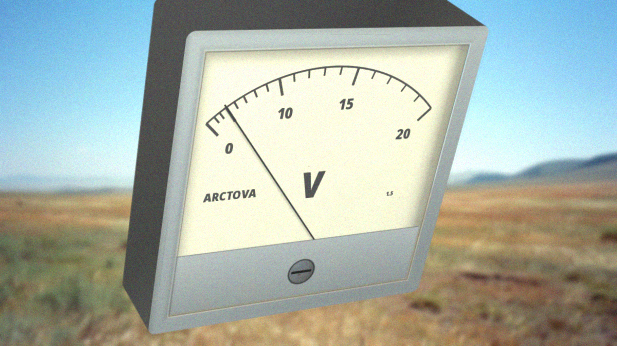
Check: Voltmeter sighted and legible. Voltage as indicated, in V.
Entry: 5 V
